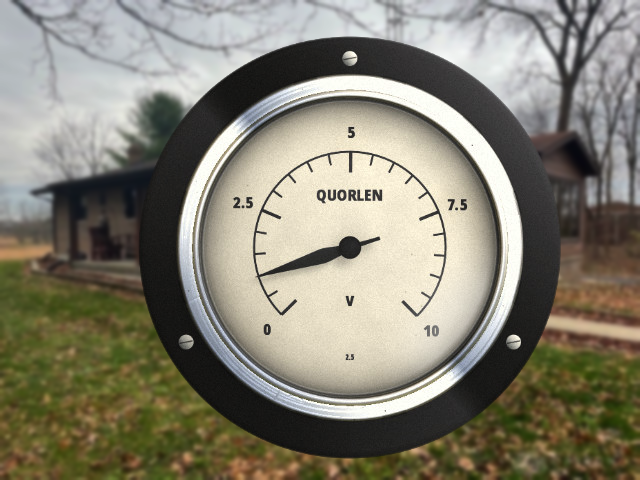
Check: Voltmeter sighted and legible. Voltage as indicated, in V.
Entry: 1 V
